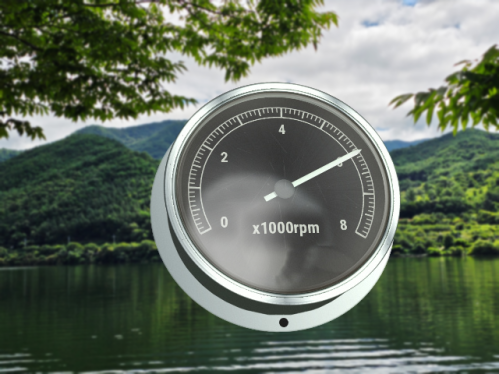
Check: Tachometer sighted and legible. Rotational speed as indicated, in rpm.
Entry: 6000 rpm
